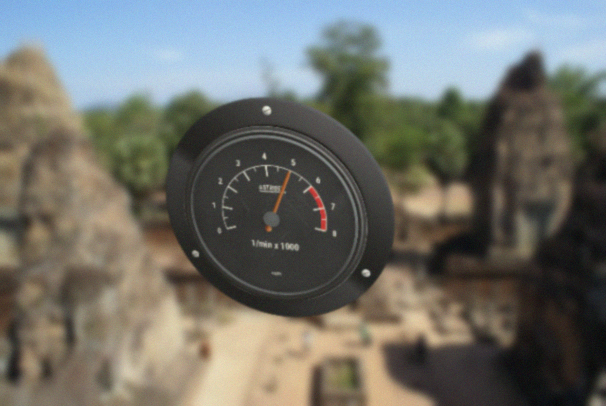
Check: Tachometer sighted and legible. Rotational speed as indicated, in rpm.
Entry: 5000 rpm
